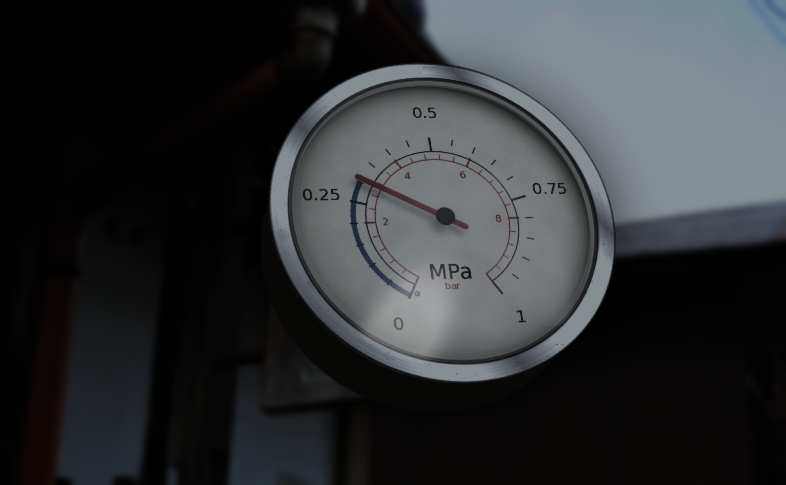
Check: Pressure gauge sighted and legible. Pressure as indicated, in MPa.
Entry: 0.3 MPa
